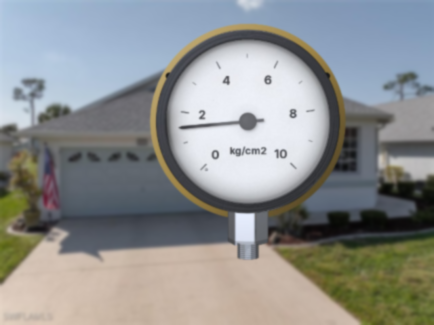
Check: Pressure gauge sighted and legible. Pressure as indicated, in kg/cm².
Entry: 1.5 kg/cm²
